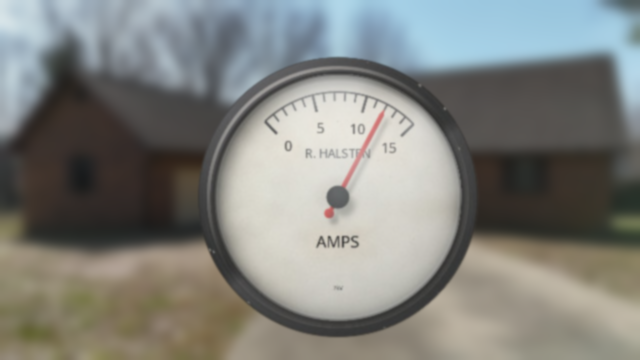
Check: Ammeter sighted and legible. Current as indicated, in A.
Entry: 12 A
